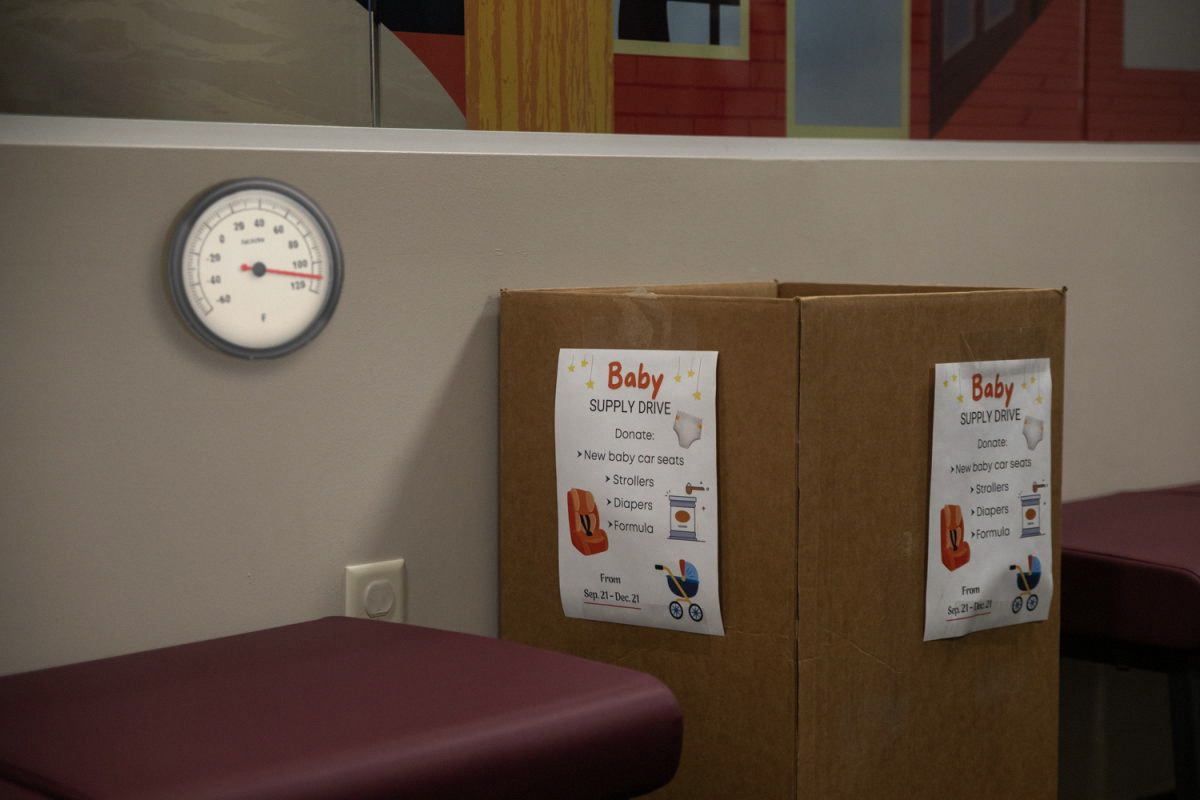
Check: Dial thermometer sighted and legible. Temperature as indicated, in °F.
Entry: 110 °F
